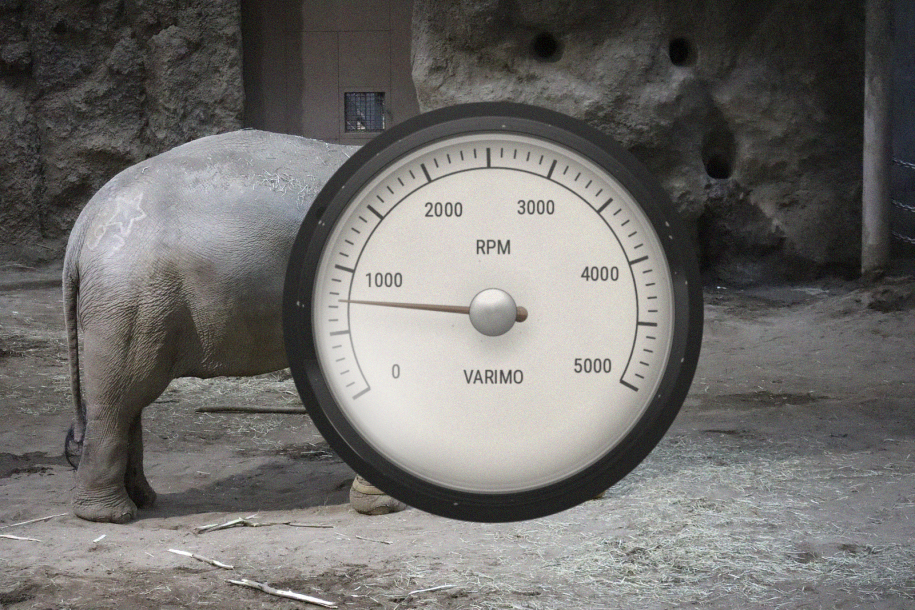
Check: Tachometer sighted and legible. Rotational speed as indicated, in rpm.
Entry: 750 rpm
